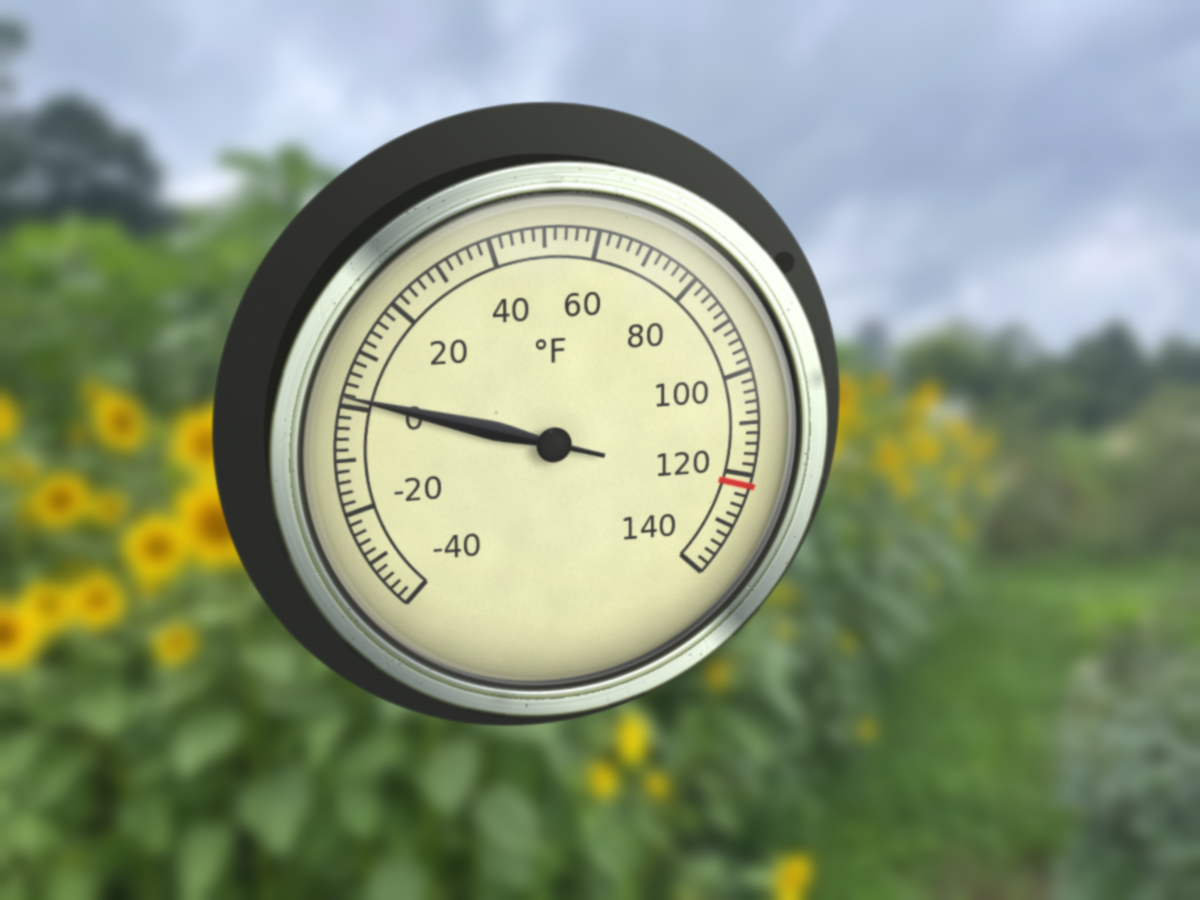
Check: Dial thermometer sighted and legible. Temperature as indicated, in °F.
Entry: 2 °F
